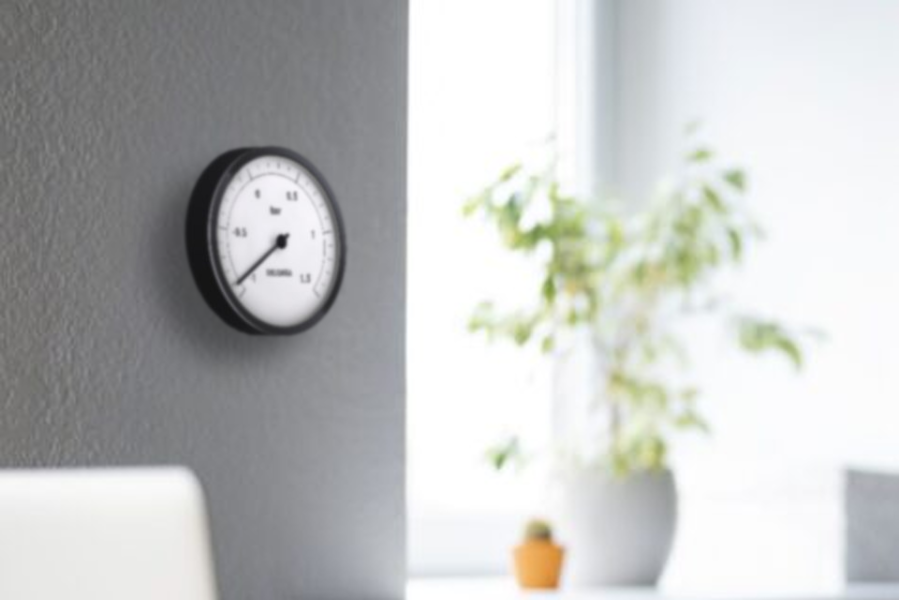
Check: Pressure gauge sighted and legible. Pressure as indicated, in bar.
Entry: -0.9 bar
